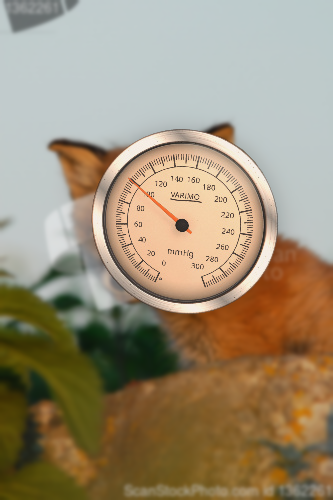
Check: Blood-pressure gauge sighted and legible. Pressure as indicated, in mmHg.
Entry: 100 mmHg
